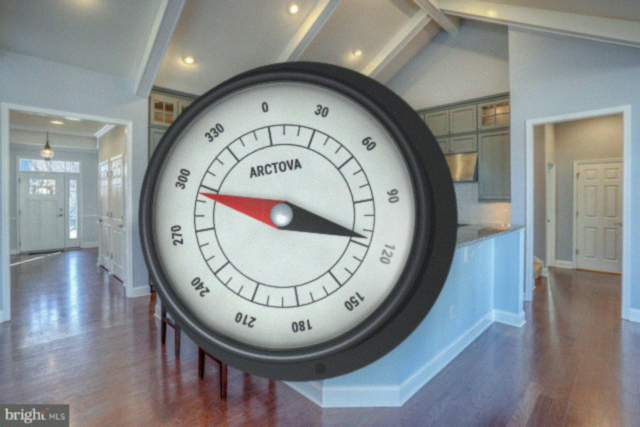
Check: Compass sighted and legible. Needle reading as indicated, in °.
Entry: 295 °
